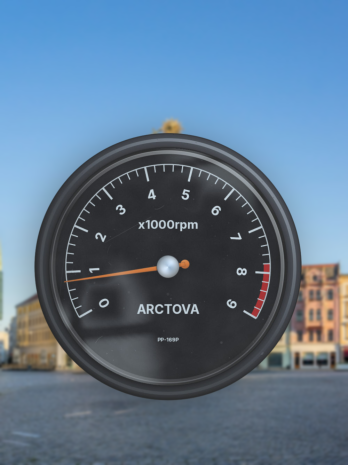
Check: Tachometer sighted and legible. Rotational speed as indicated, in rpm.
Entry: 800 rpm
